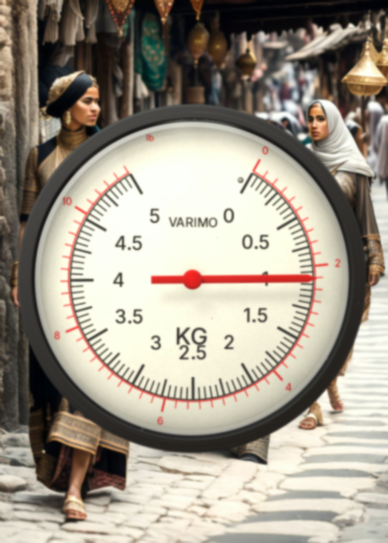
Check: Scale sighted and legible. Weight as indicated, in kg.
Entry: 1 kg
